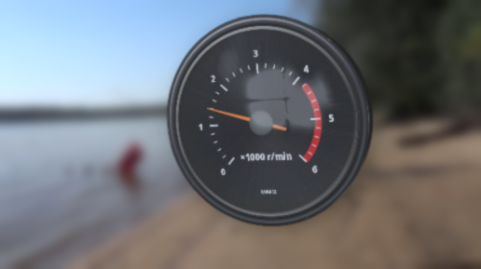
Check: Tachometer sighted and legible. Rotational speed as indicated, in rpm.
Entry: 1400 rpm
